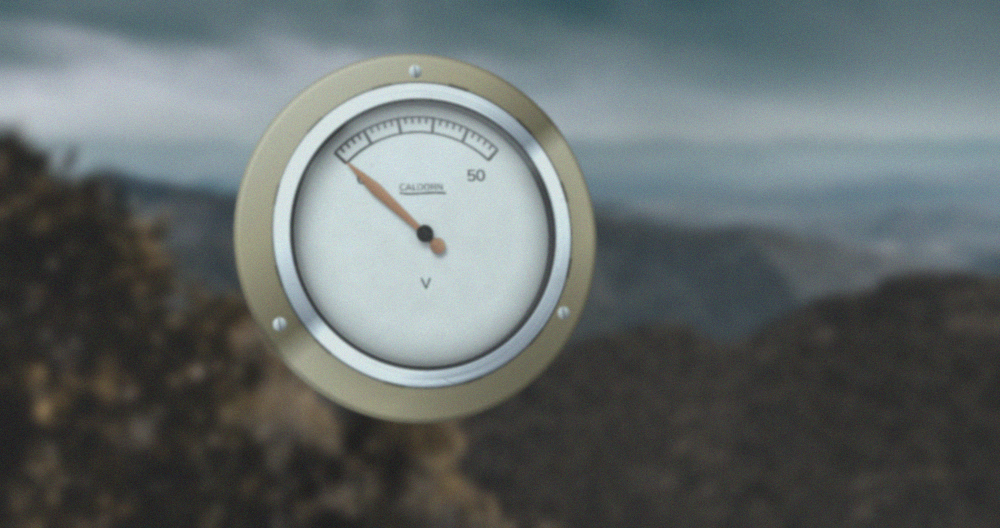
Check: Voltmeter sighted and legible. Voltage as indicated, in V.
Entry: 0 V
